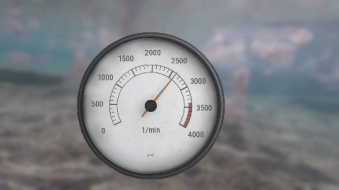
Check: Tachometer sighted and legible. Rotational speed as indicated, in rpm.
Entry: 2600 rpm
